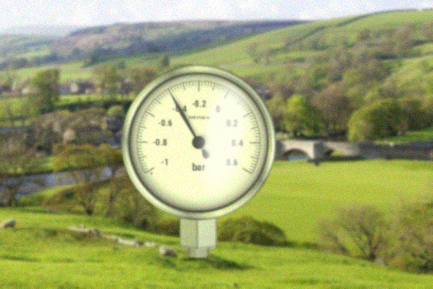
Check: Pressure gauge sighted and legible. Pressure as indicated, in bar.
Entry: -0.4 bar
